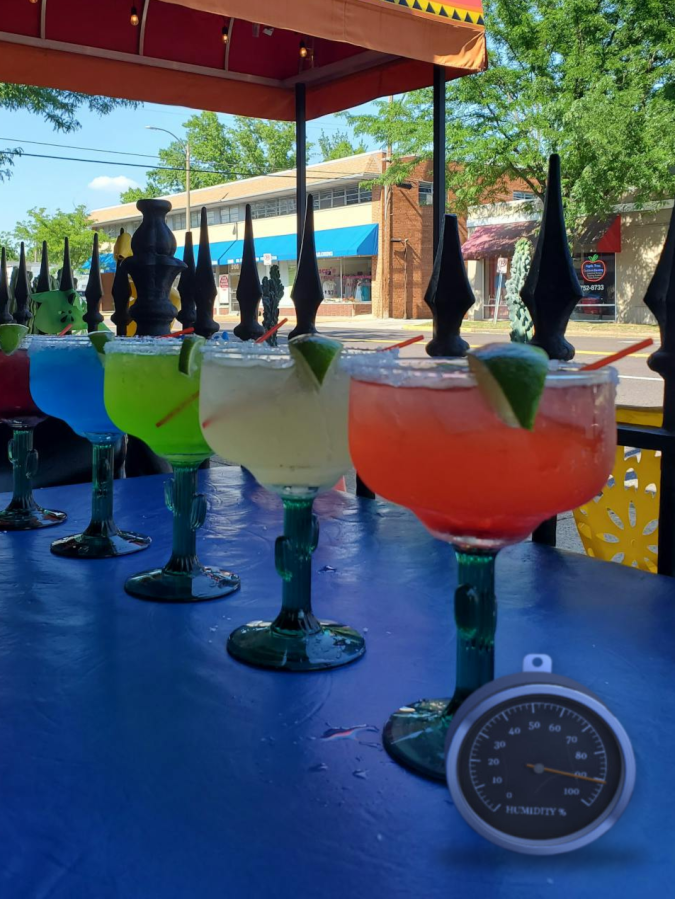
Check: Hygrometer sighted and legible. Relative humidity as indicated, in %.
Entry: 90 %
